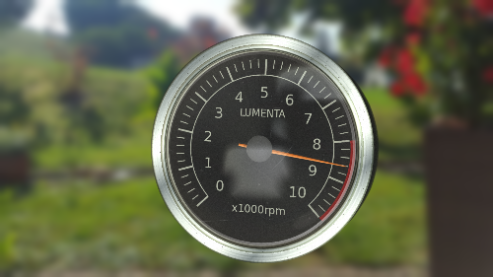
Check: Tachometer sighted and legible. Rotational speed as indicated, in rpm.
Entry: 8600 rpm
